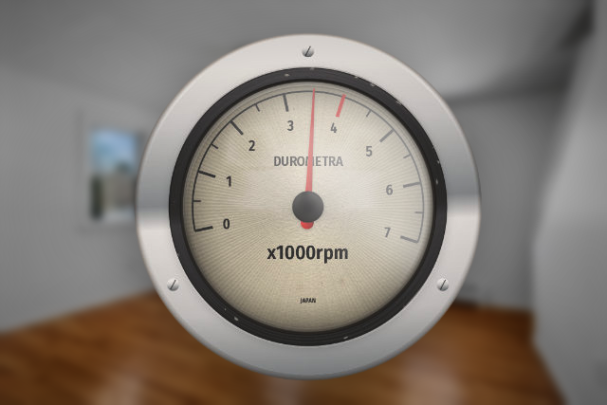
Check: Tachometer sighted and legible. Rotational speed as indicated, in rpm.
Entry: 3500 rpm
